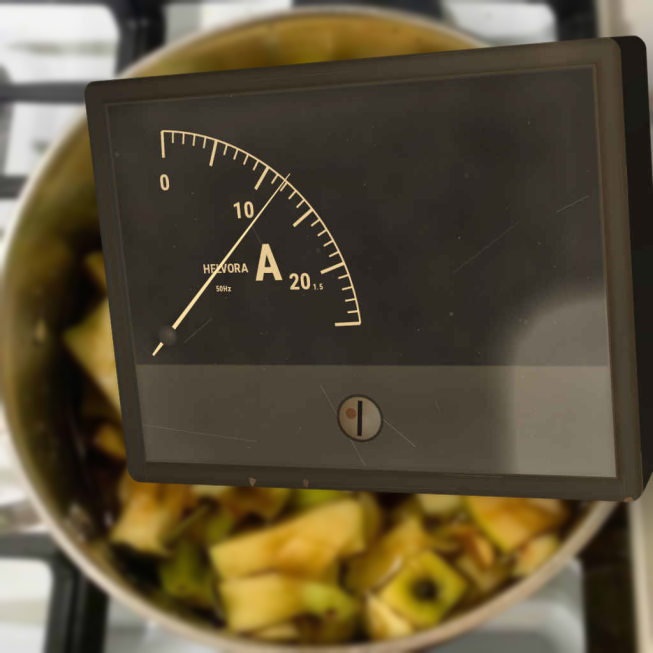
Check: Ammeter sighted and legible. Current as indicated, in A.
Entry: 12 A
